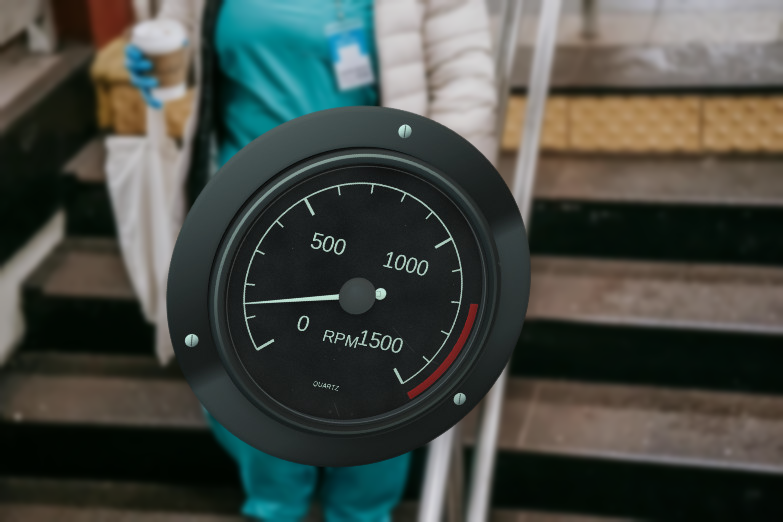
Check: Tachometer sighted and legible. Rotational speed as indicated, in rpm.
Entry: 150 rpm
